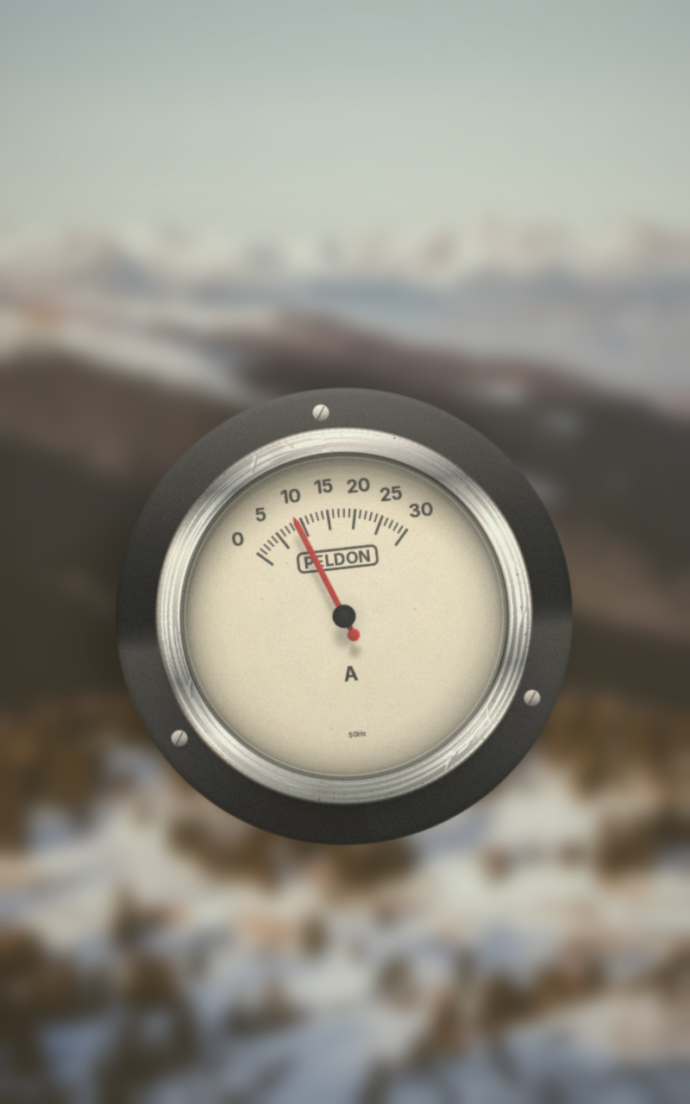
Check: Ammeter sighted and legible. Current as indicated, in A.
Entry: 9 A
